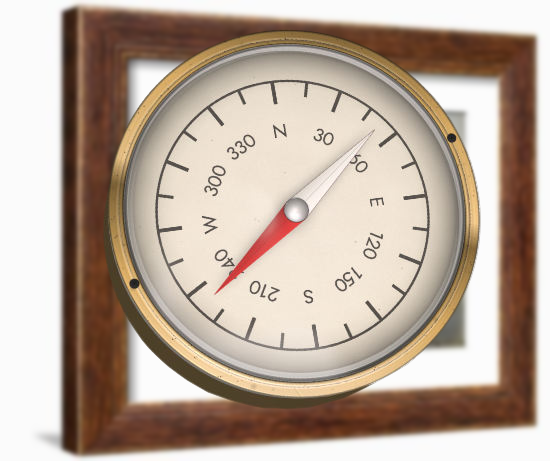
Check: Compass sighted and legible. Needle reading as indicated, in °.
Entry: 232.5 °
